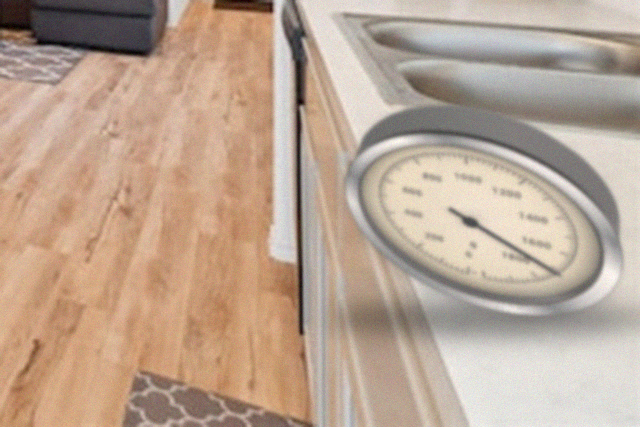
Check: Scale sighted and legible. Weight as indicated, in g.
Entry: 1700 g
